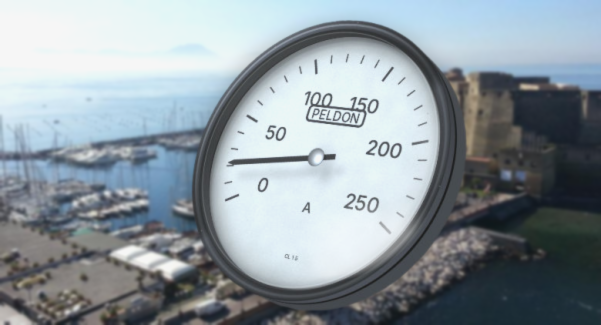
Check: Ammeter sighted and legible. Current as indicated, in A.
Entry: 20 A
